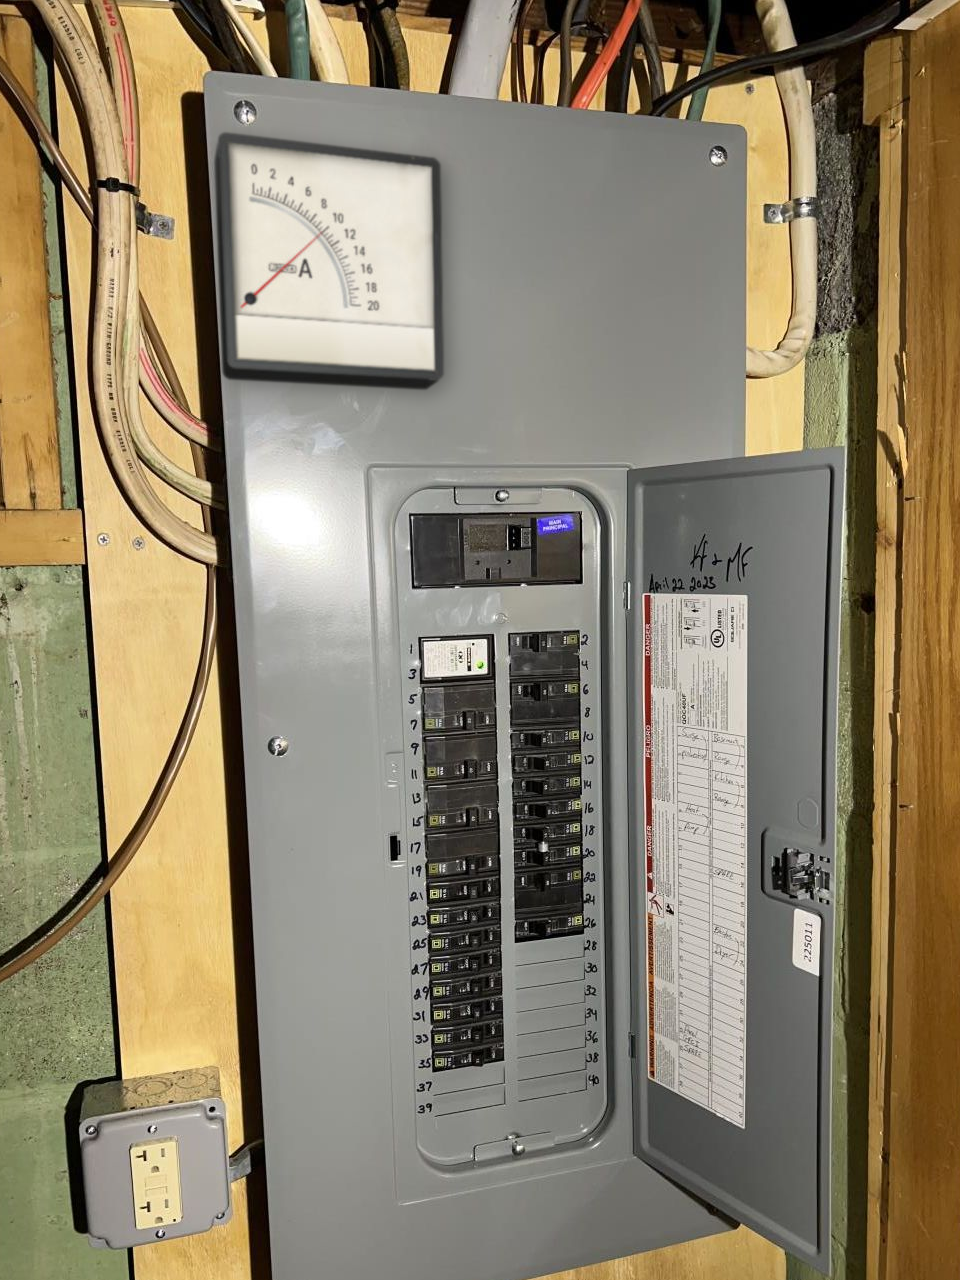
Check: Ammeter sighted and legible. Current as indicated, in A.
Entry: 10 A
